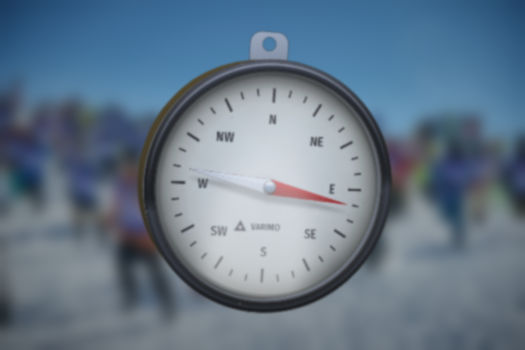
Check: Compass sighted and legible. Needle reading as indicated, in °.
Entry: 100 °
